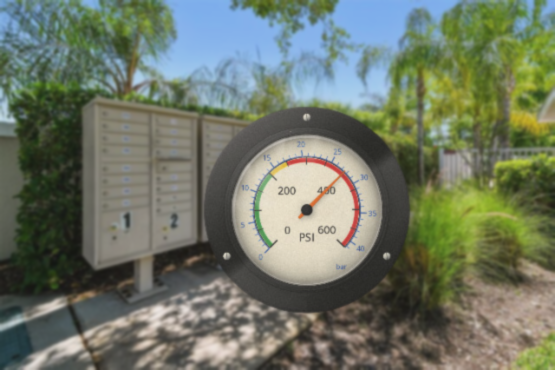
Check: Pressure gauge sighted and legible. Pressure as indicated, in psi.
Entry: 400 psi
